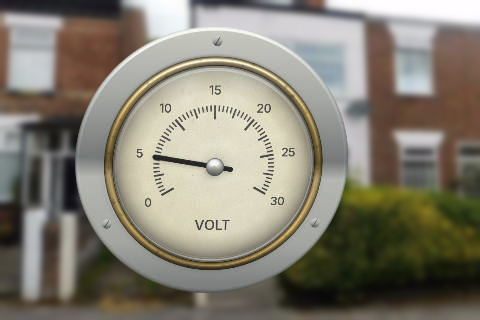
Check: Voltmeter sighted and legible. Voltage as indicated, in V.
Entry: 5 V
